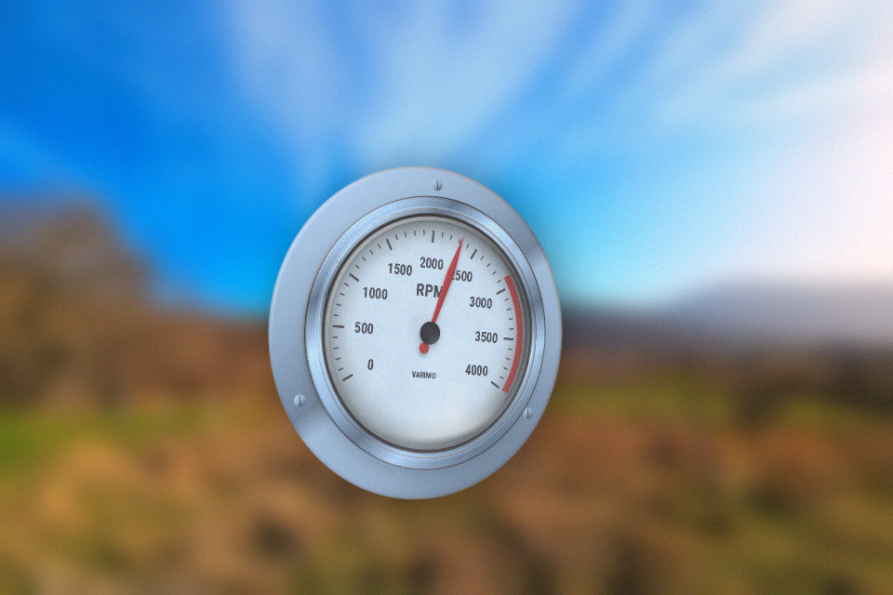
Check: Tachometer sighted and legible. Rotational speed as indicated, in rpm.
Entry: 2300 rpm
